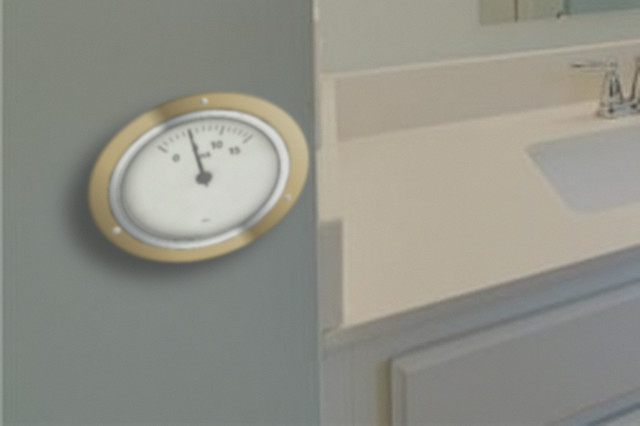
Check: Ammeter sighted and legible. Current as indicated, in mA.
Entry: 5 mA
